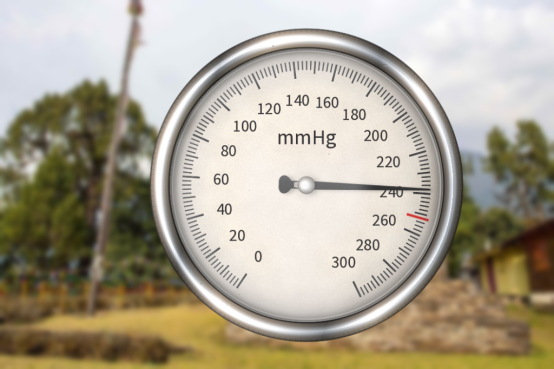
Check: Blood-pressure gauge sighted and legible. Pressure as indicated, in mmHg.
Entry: 238 mmHg
